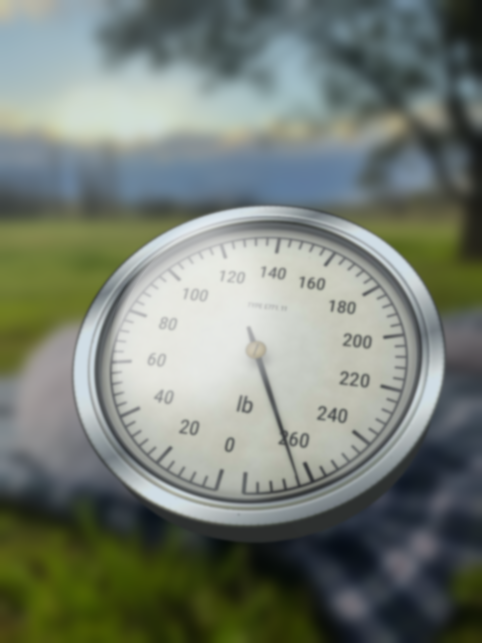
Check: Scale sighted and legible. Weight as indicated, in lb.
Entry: 264 lb
